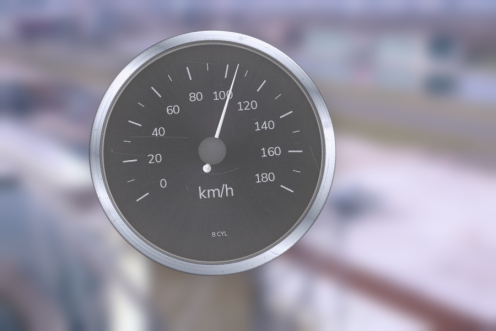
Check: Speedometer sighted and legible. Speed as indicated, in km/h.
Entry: 105 km/h
